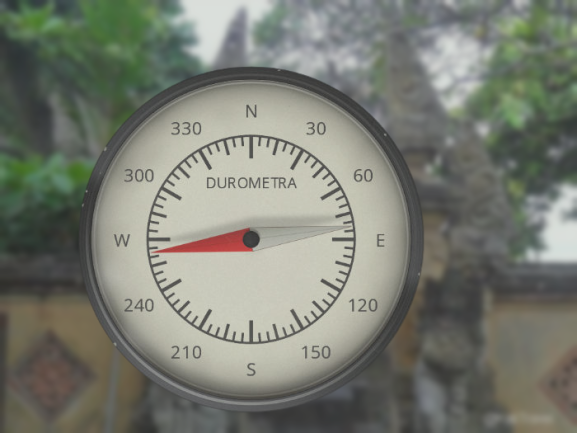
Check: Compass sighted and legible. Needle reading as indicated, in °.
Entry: 262.5 °
